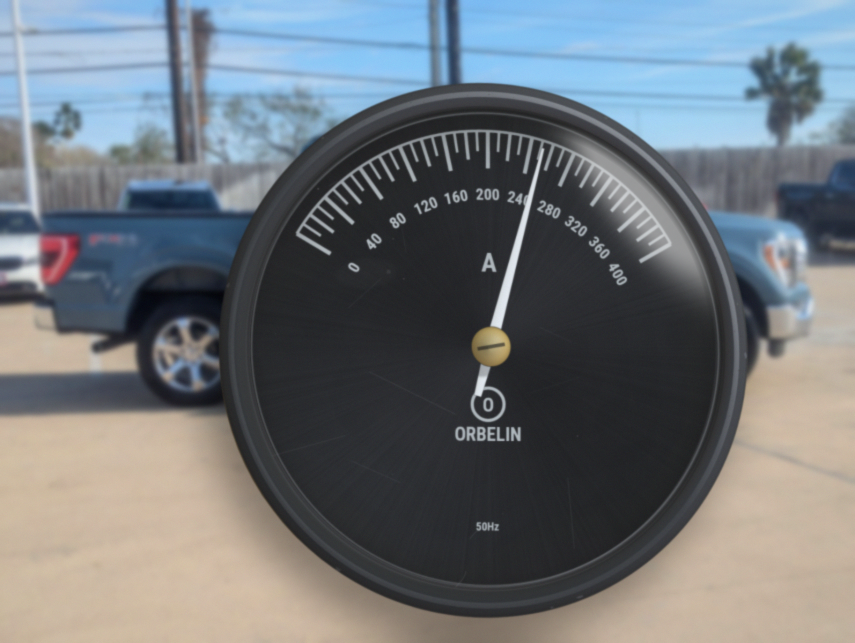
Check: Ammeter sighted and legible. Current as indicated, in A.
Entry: 250 A
